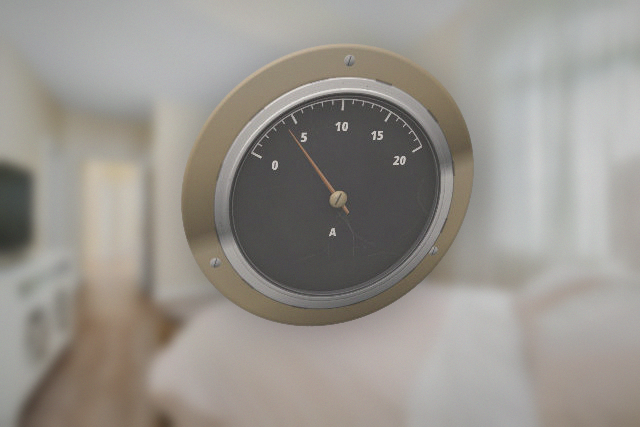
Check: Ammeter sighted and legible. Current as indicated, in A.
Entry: 4 A
